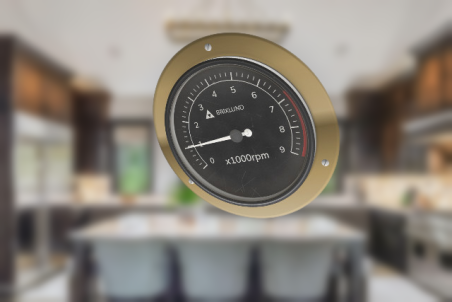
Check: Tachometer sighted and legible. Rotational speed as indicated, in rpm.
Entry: 1000 rpm
